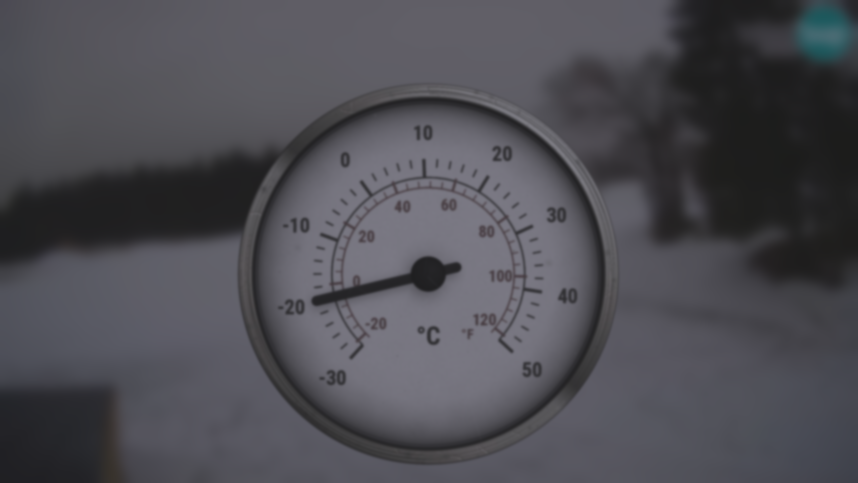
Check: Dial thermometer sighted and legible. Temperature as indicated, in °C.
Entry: -20 °C
